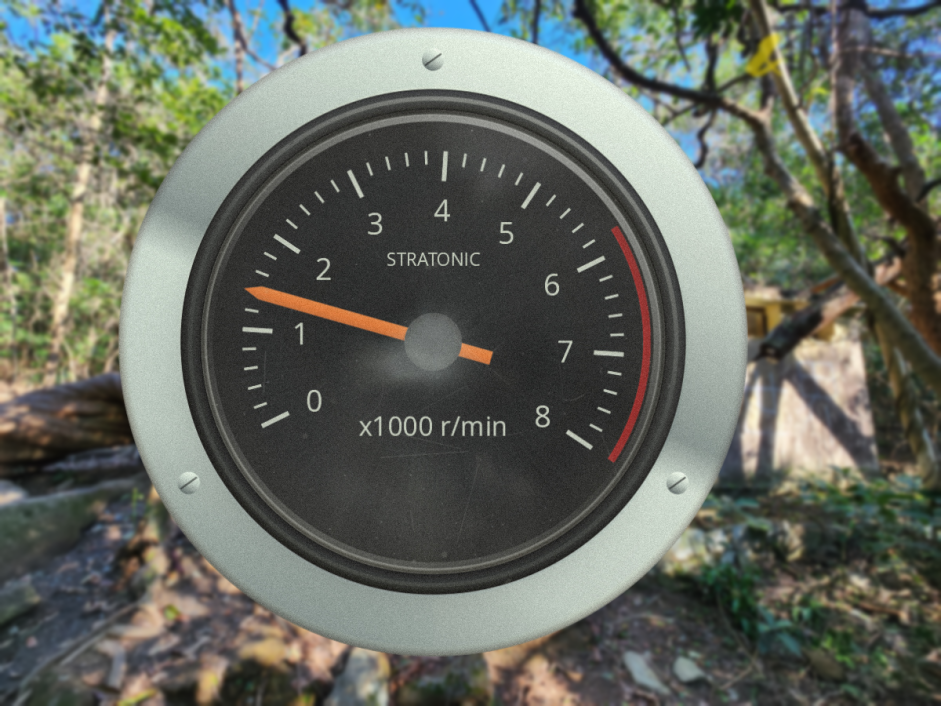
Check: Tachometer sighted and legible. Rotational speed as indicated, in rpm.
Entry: 1400 rpm
